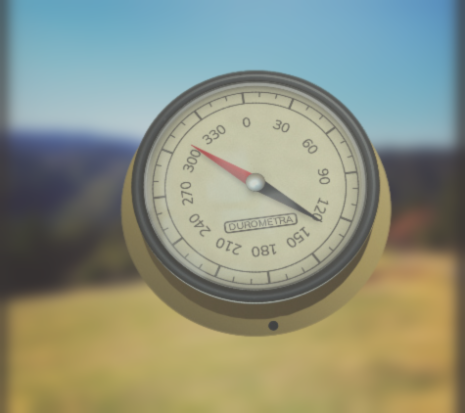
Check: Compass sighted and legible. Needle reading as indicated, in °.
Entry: 310 °
